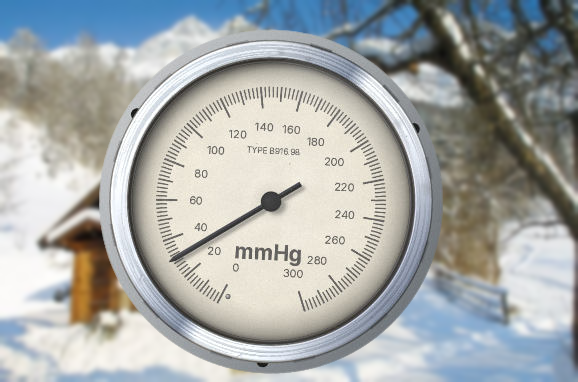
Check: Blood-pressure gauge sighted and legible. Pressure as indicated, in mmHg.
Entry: 30 mmHg
